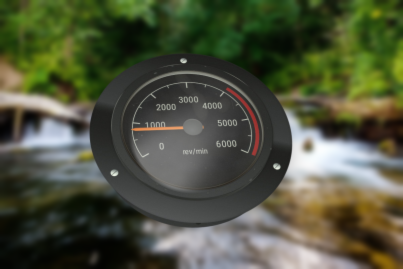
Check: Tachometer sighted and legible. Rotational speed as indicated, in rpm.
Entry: 750 rpm
